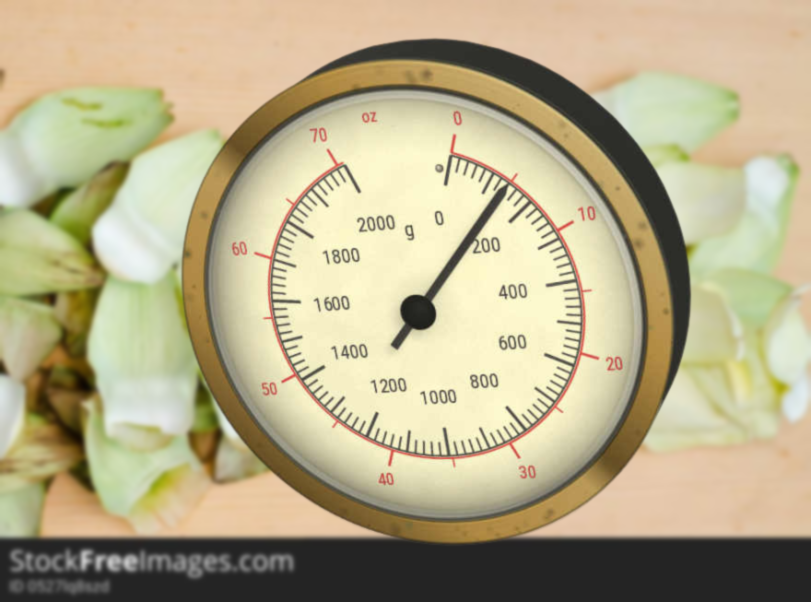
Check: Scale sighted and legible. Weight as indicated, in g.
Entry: 140 g
